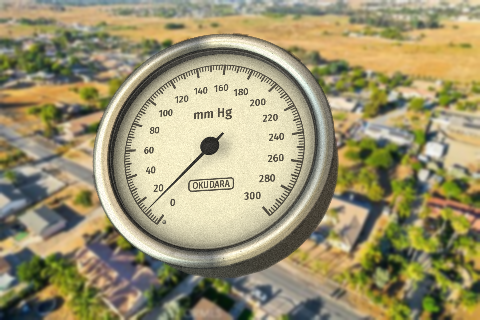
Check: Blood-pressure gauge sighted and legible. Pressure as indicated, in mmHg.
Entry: 10 mmHg
